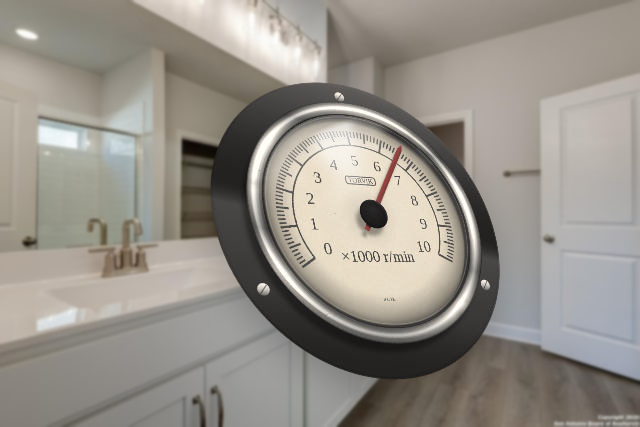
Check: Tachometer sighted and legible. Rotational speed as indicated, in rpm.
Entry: 6500 rpm
